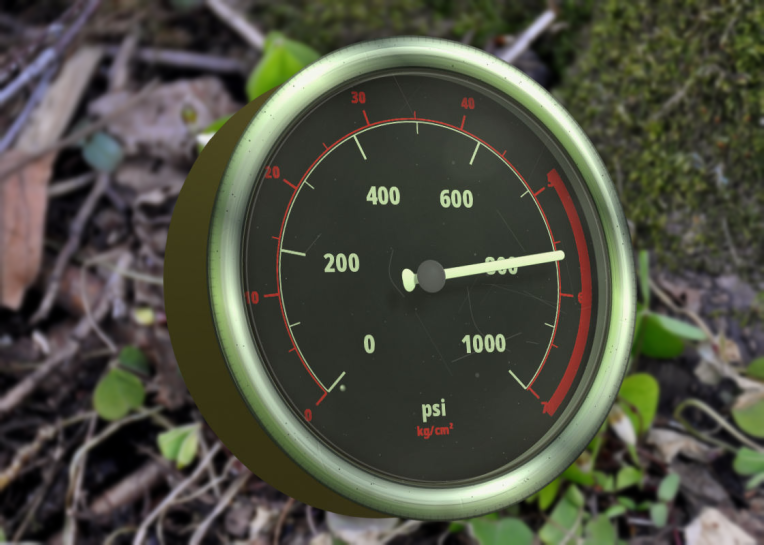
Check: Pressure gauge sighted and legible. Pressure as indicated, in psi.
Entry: 800 psi
